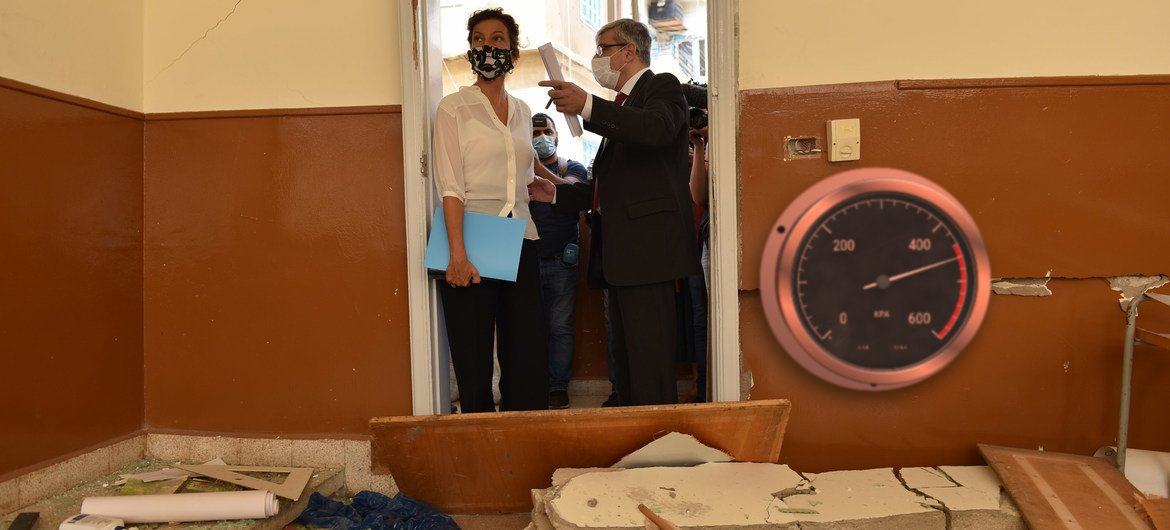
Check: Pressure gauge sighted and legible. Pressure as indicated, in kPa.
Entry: 460 kPa
